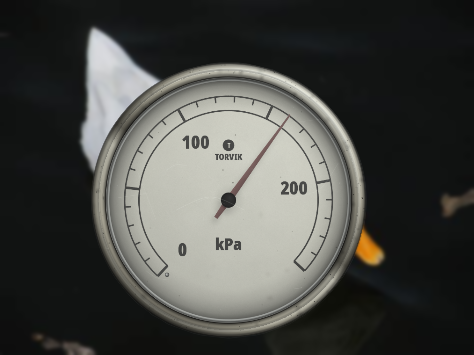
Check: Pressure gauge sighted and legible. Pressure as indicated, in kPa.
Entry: 160 kPa
